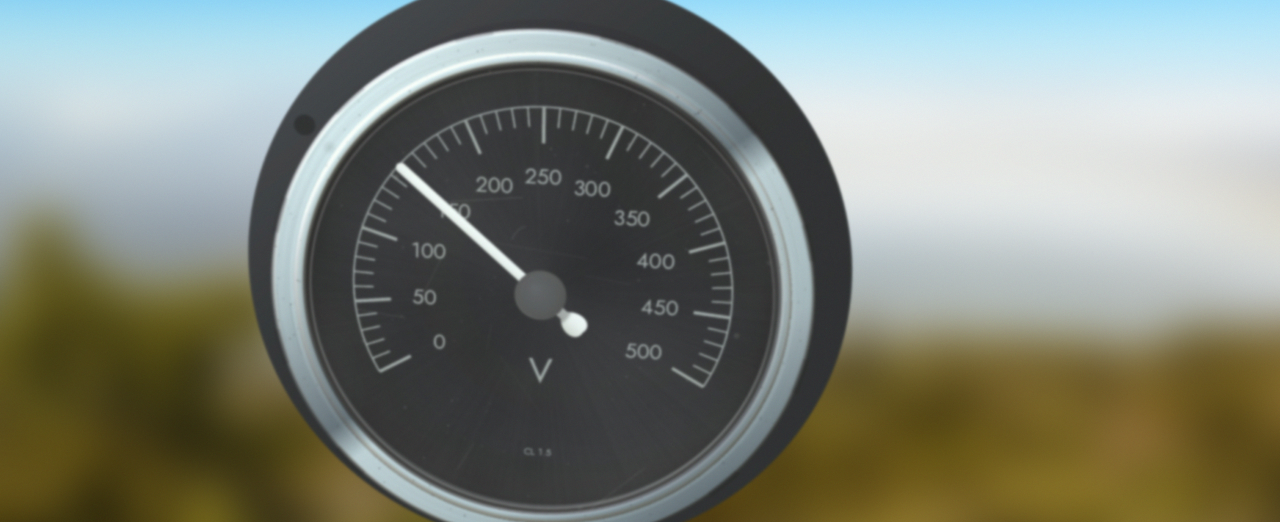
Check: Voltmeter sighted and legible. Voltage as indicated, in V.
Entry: 150 V
